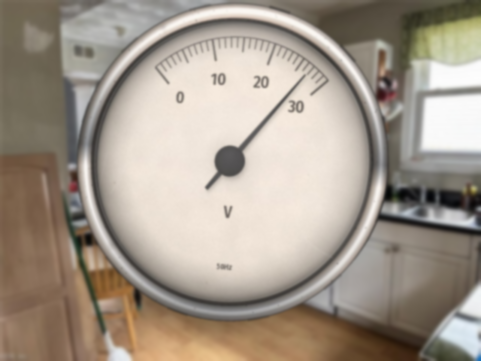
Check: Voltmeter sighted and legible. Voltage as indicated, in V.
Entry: 27 V
